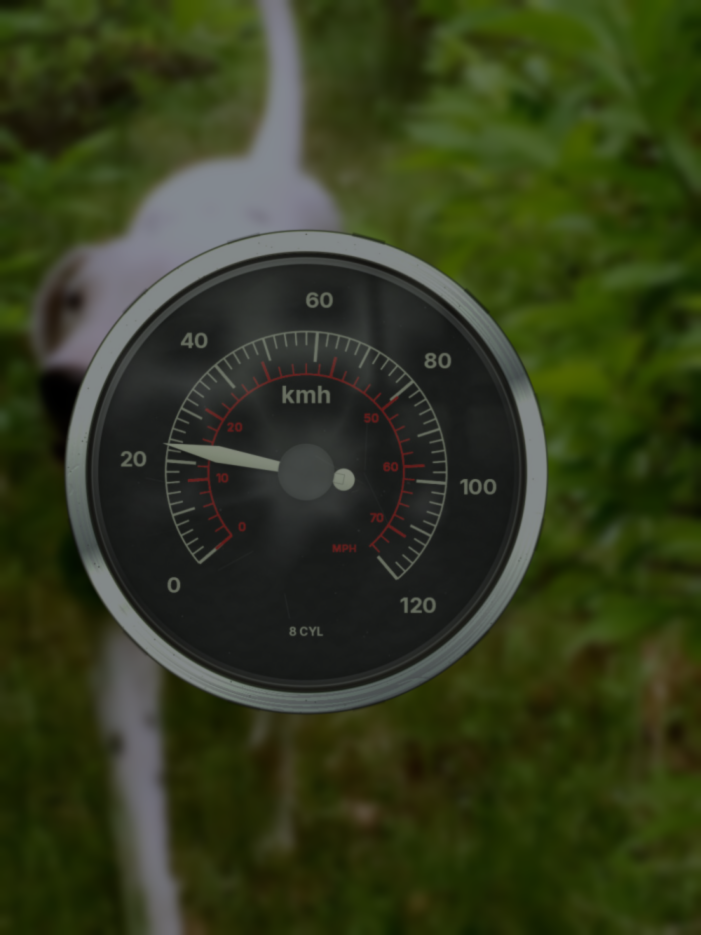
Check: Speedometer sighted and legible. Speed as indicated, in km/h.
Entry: 23 km/h
